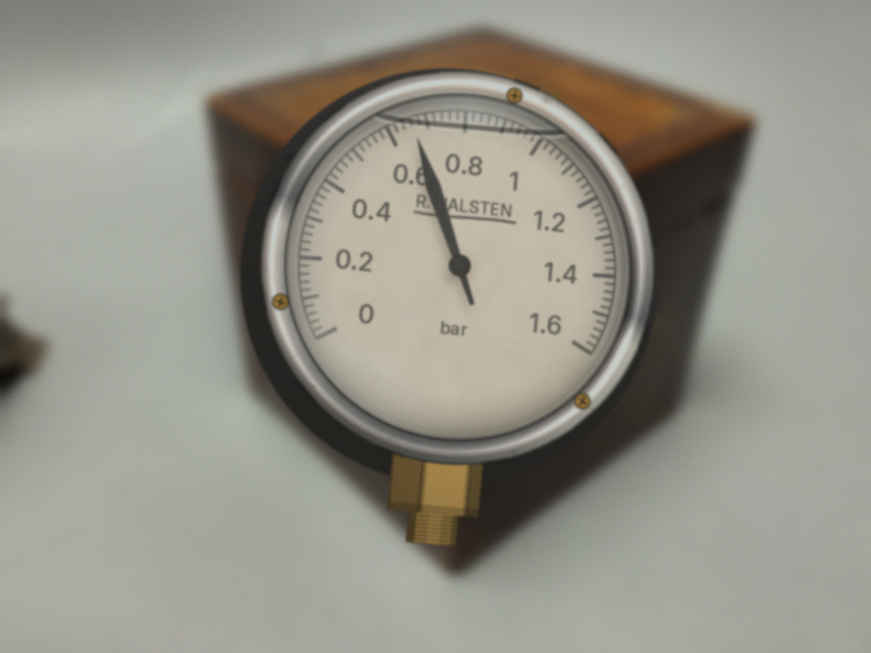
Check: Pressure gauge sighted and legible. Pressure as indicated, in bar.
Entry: 0.66 bar
